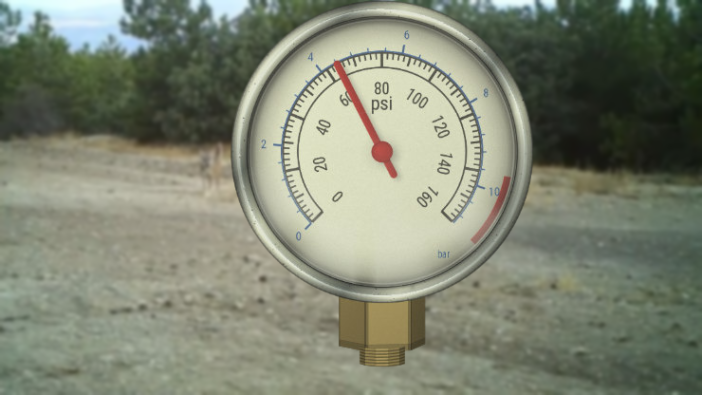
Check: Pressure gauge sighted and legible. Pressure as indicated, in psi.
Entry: 64 psi
